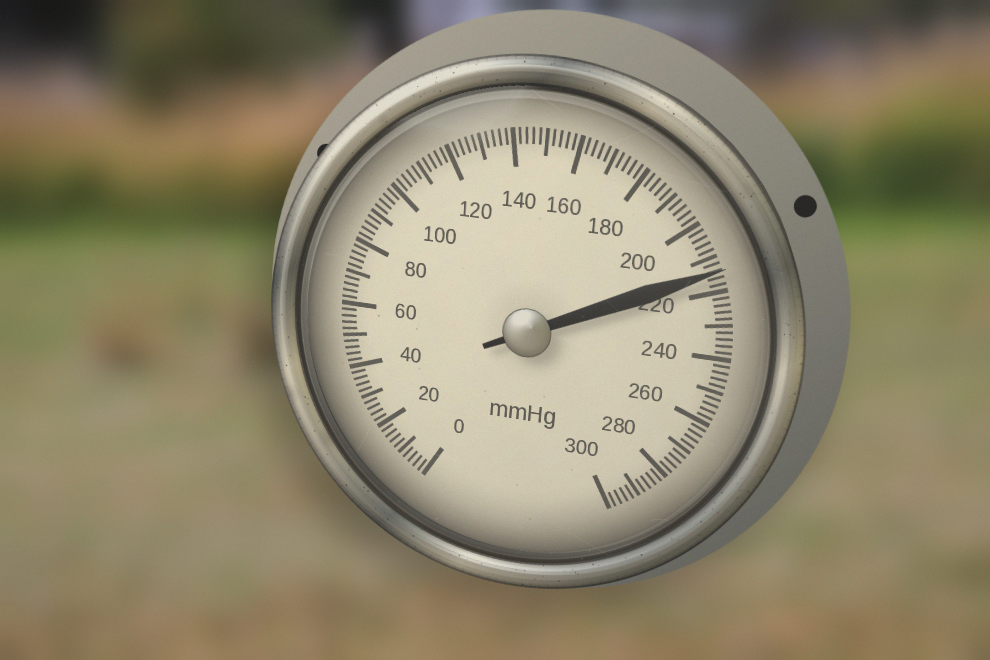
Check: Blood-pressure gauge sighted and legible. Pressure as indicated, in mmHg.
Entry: 214 mmHg
